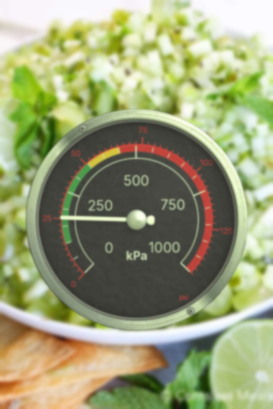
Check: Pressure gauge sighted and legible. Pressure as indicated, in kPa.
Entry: 175 kPa
